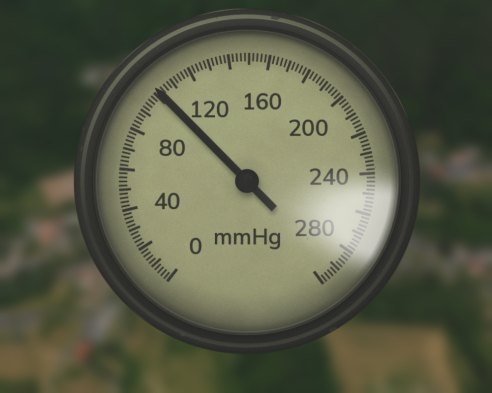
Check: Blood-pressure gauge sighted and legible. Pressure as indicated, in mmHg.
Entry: 102 mmHg
